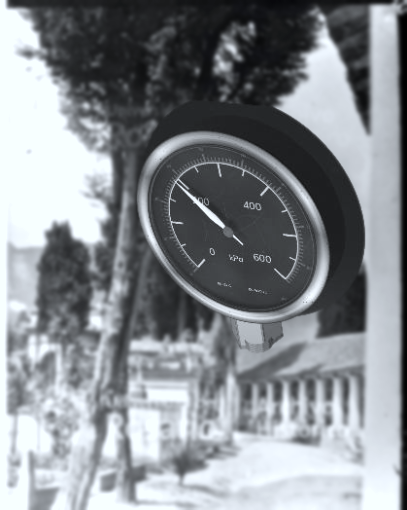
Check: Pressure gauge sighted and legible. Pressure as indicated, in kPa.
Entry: 200 kPa
